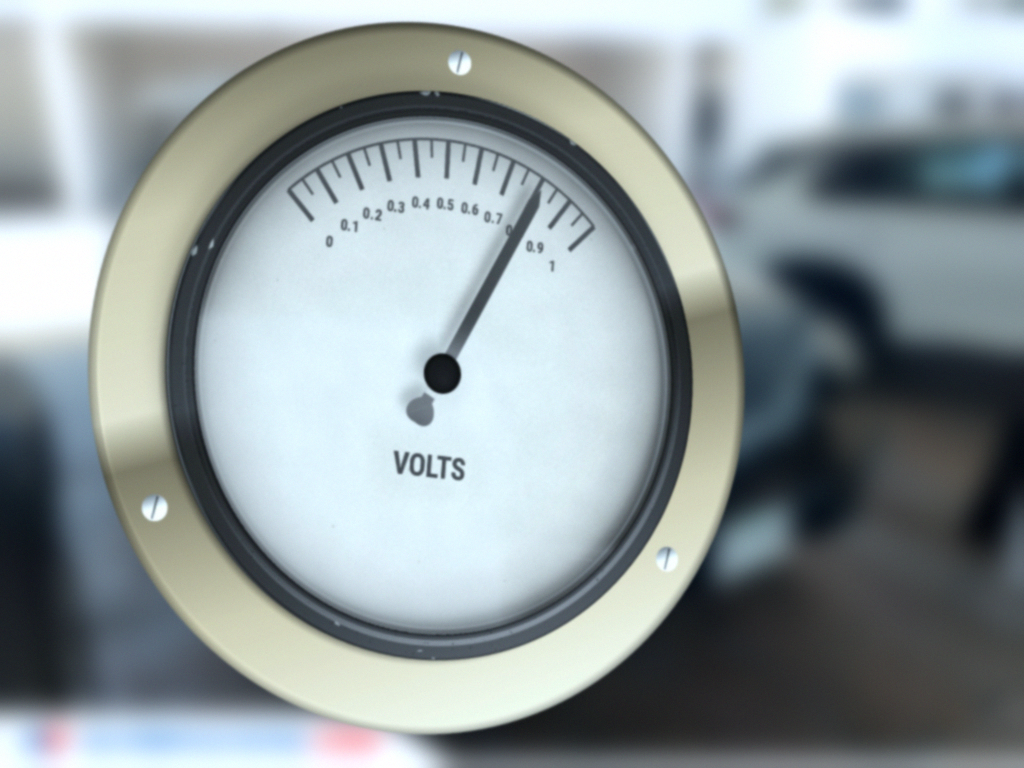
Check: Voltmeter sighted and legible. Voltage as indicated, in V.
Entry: 0.8 V
